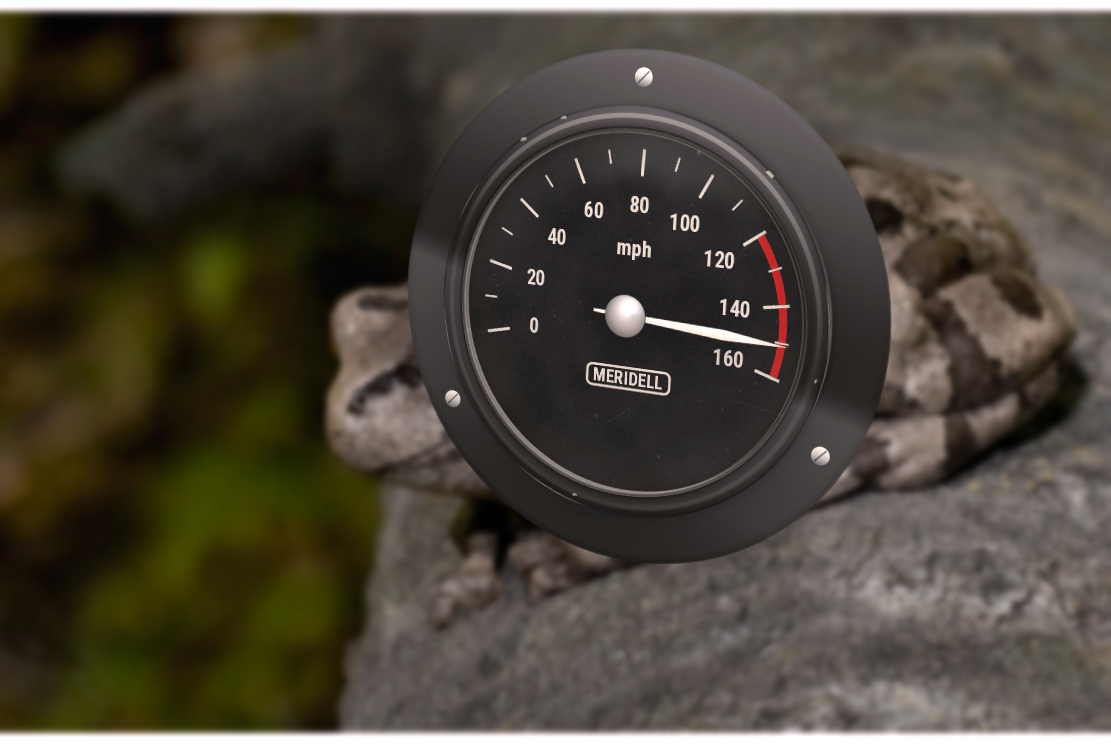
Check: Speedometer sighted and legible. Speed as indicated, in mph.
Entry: 150 mph
